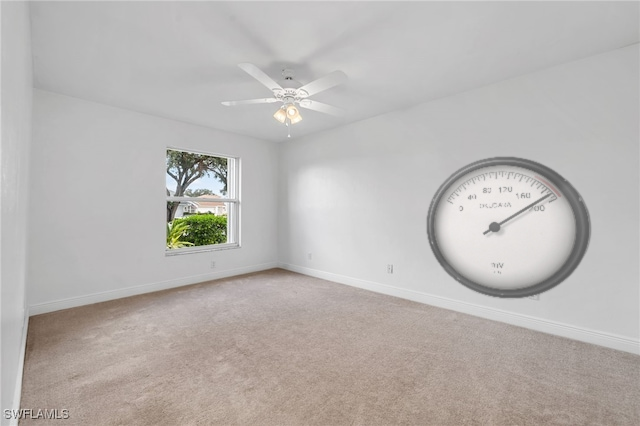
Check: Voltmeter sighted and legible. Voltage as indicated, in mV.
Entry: 190 mV
